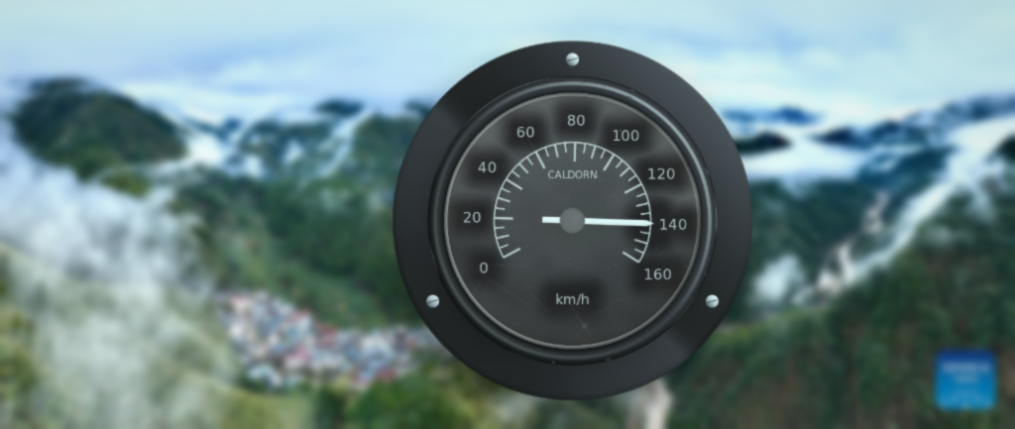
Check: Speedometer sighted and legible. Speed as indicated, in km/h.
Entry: 140 km/h
